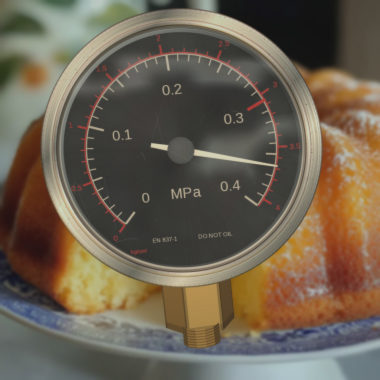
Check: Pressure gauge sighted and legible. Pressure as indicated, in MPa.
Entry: 0.36 MPa
